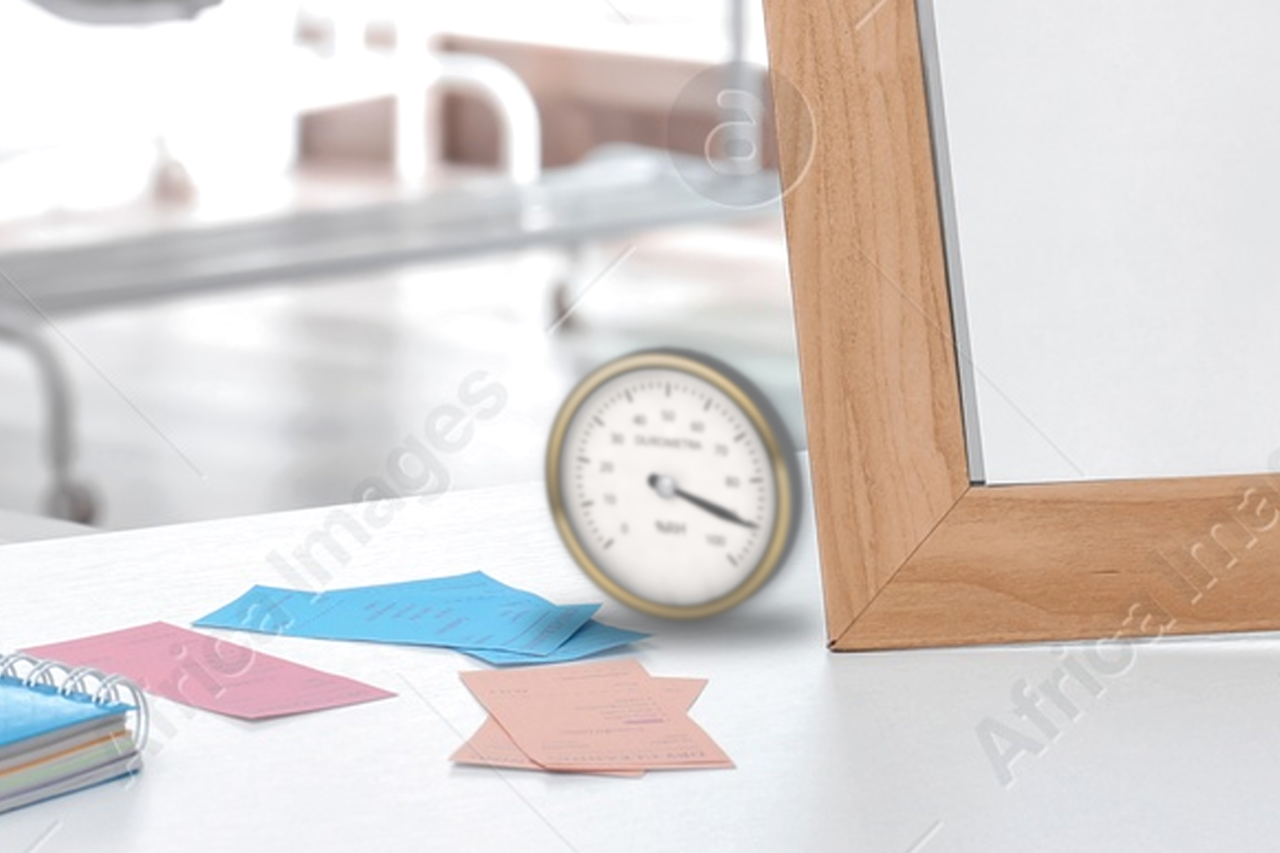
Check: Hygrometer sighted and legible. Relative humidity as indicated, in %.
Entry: 90 %
